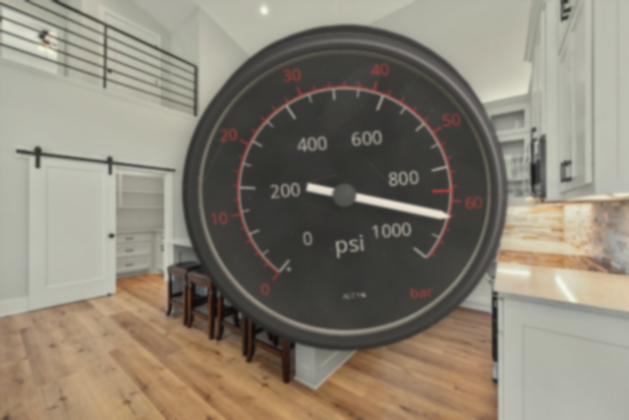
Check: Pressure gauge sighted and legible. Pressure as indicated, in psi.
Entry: 900 psi
